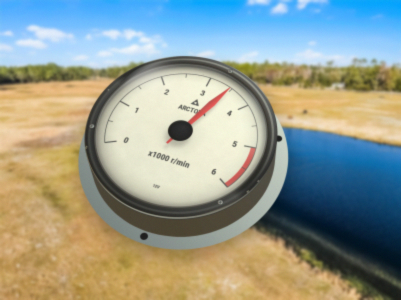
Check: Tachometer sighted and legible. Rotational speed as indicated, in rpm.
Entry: 3500 rpm
